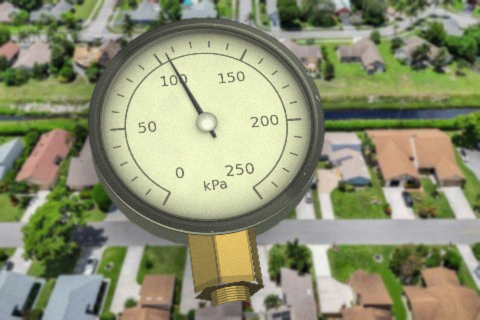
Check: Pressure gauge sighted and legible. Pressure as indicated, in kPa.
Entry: 105 kPa
